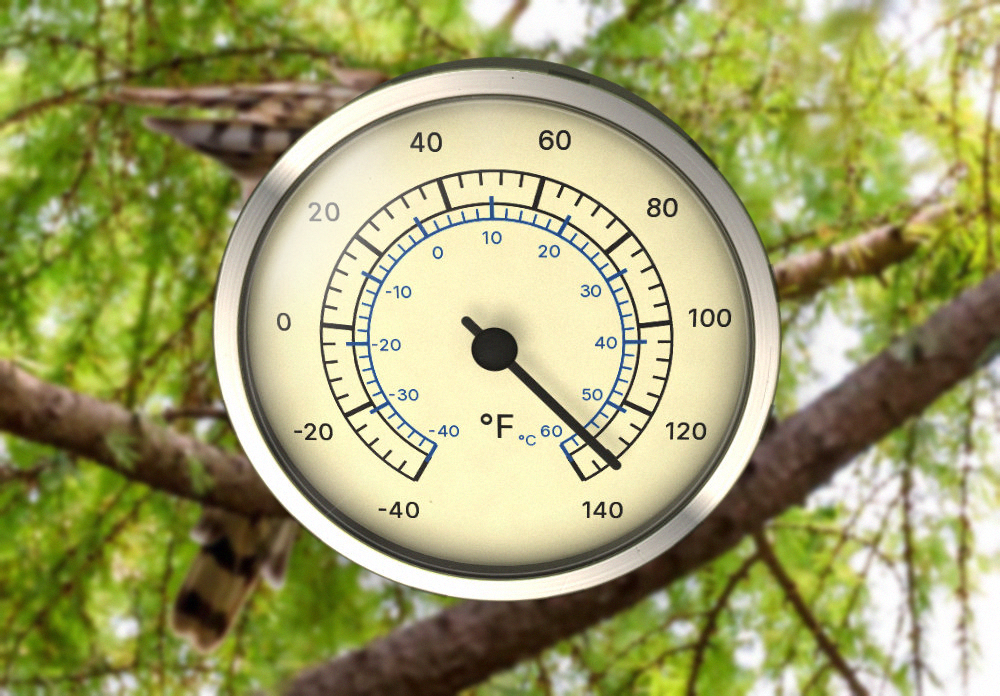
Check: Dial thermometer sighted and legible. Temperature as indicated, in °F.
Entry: 132 °F
